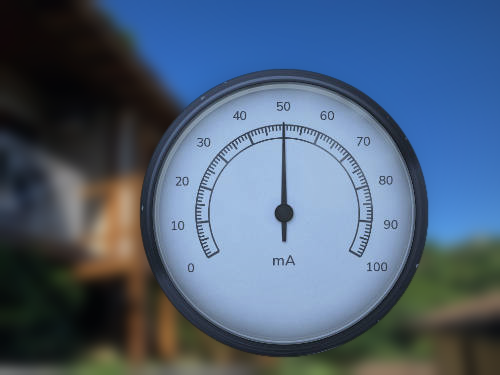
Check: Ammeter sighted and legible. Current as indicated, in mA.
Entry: 50 mA
